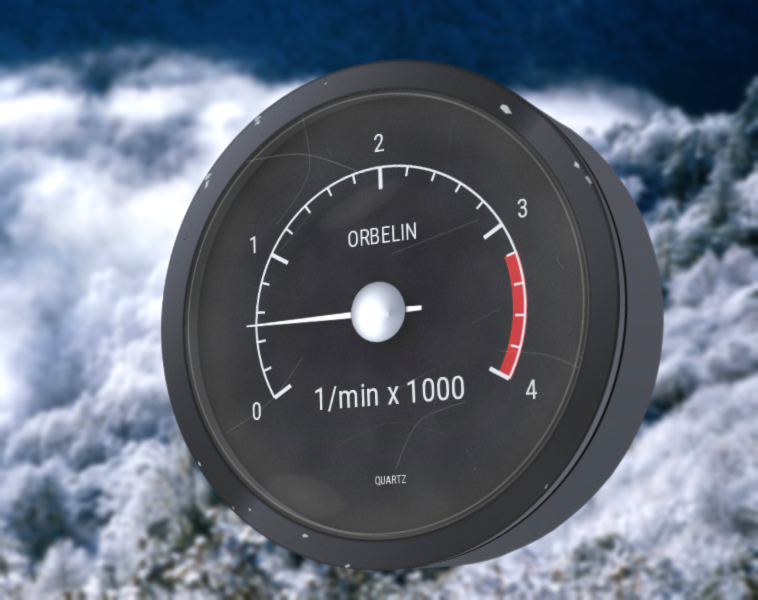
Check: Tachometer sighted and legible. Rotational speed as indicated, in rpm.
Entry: 500 rpm
